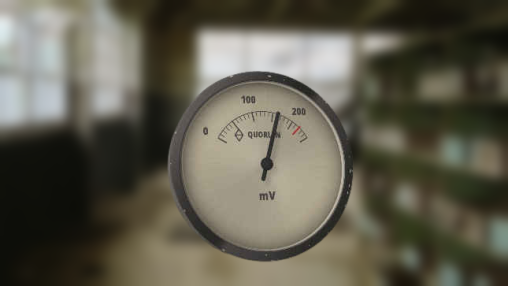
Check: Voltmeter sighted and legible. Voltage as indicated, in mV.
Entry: 160 mV
